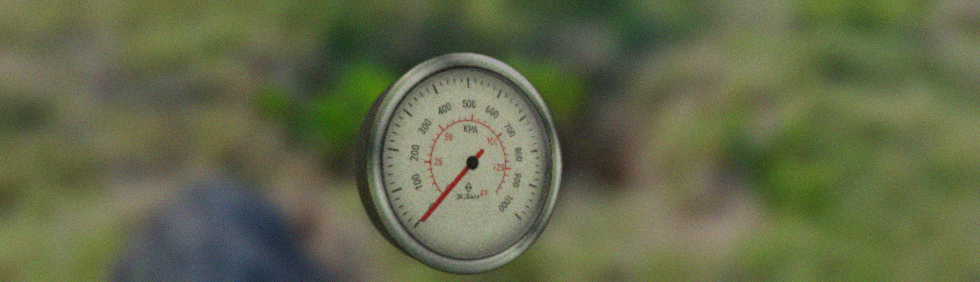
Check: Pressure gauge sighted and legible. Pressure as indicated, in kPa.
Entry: 0 kPa
